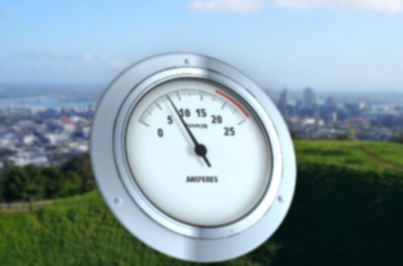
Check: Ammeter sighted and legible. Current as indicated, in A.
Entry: 7.5 A
